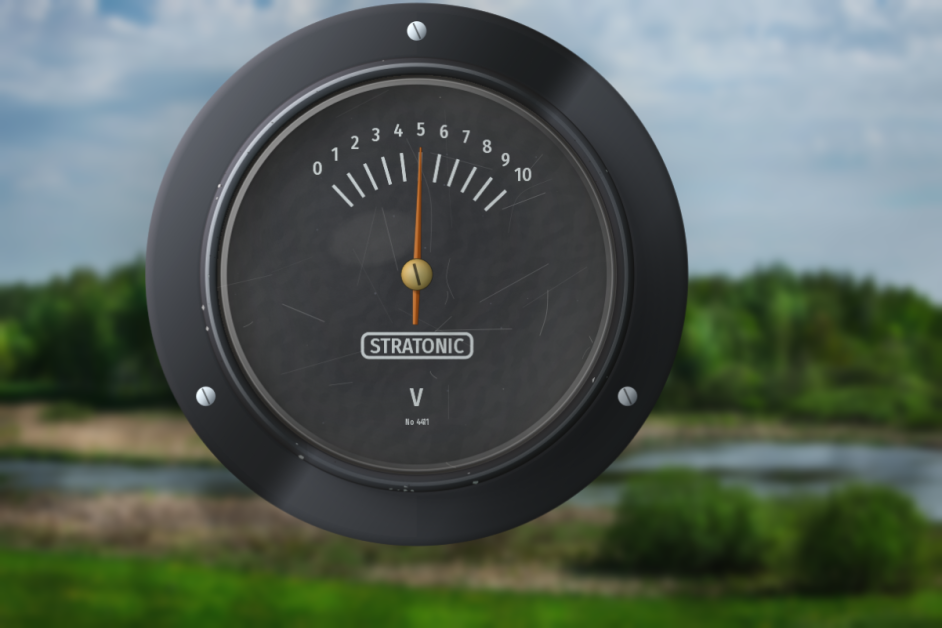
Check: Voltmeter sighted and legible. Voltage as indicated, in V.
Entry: 5 V
